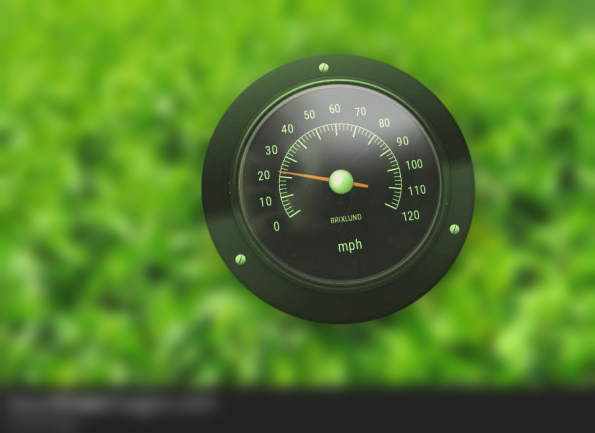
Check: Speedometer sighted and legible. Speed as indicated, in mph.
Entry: 22 mph
